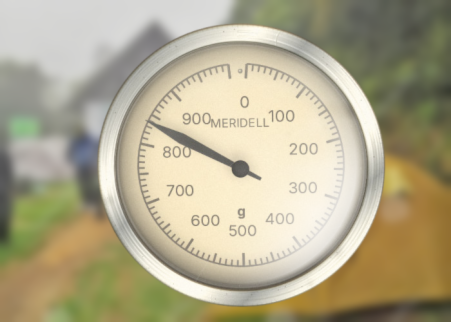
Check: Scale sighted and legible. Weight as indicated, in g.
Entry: 840 g
